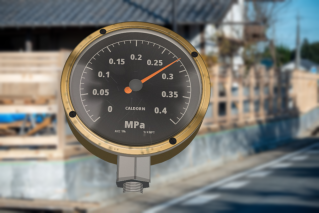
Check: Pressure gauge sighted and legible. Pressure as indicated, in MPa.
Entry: 0.28 MPa
